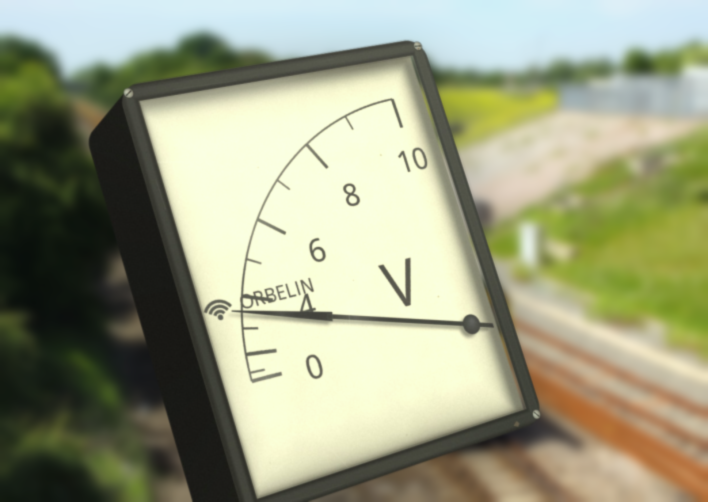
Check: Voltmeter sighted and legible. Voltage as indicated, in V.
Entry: 3.5 V
